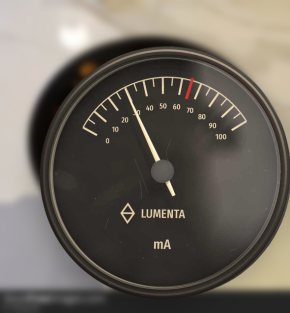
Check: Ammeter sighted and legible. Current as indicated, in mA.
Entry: 30 mA
